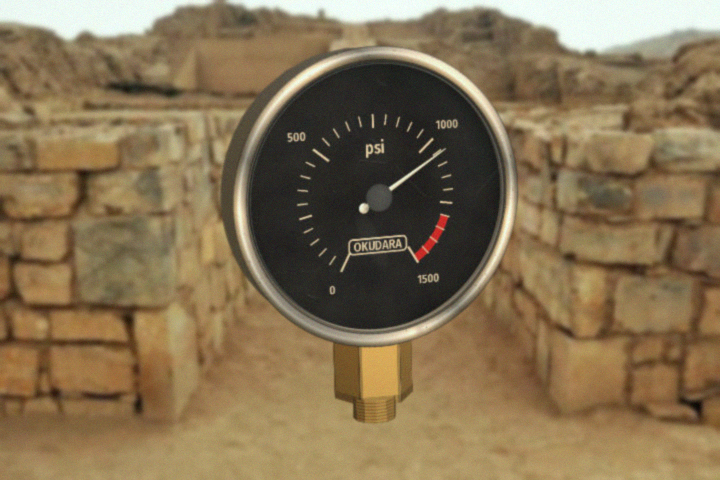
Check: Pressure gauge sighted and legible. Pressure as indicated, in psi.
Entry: 1050 psi
